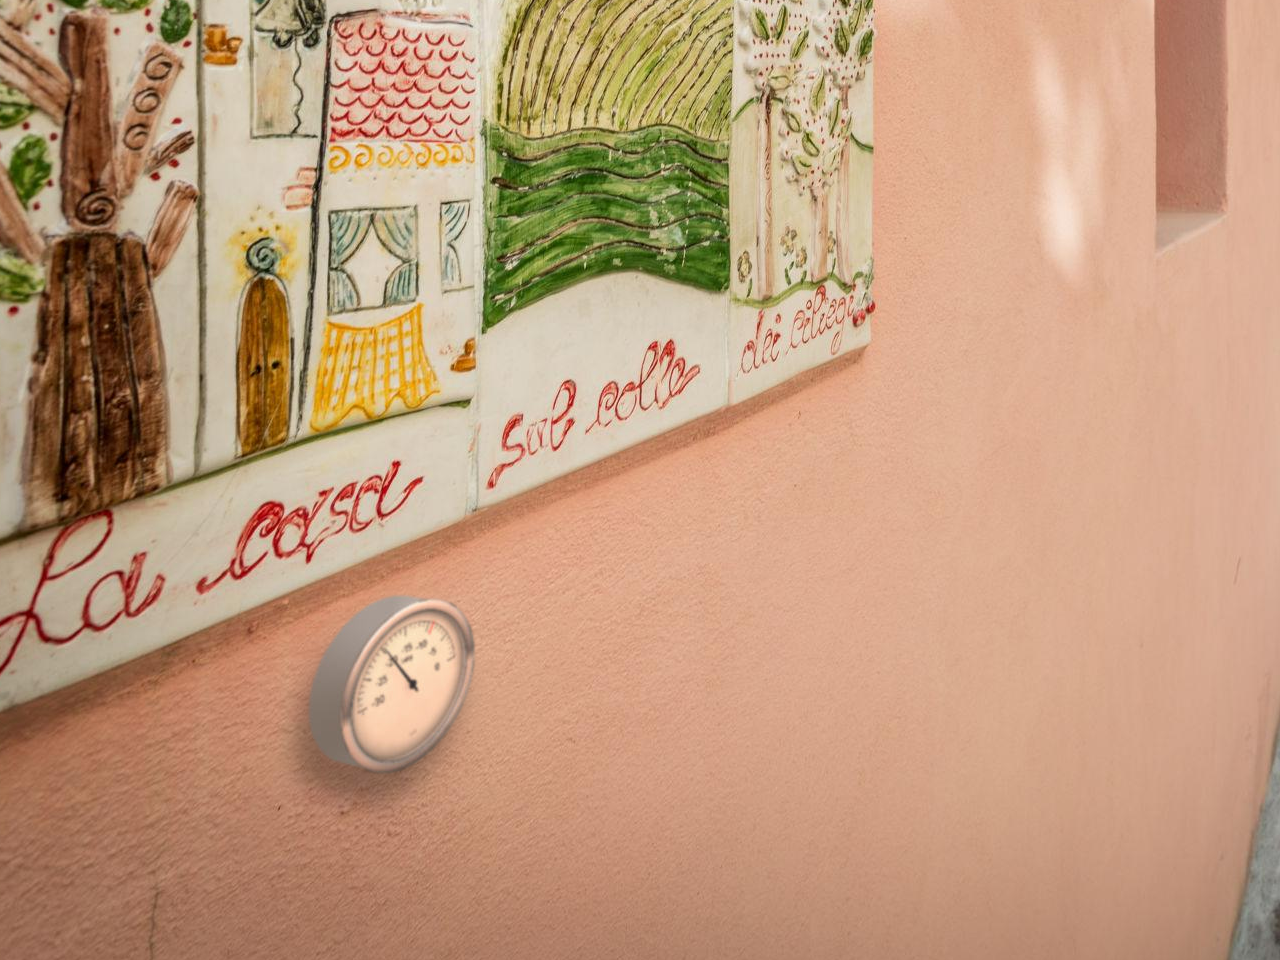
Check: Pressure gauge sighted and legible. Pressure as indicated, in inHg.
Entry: -20 inHg
